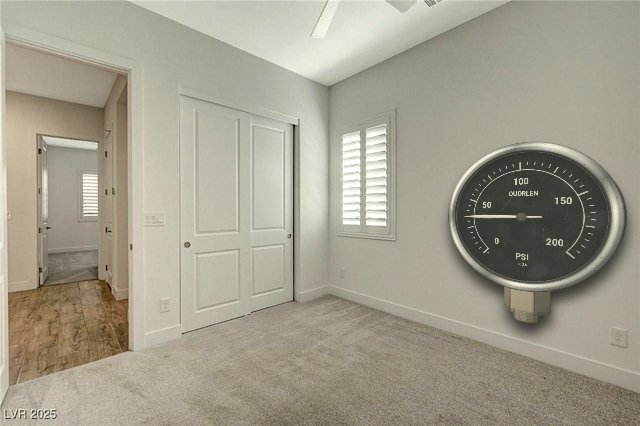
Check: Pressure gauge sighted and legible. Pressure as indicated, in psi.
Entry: 35 psi
